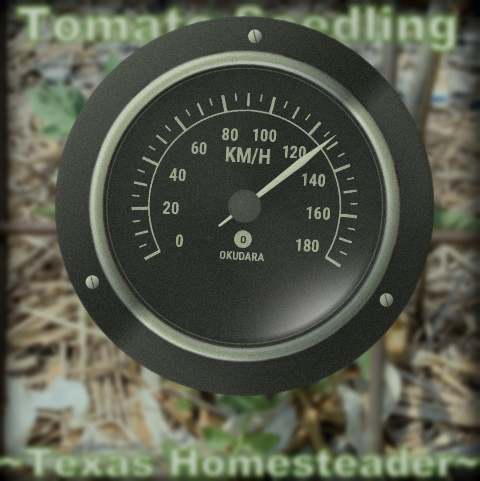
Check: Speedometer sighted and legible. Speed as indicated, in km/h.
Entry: 127.5 km/h
